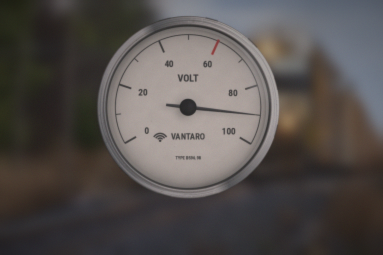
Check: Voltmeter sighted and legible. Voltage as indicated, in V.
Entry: 90 V
